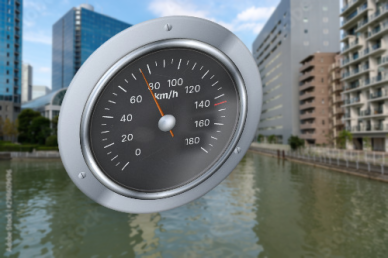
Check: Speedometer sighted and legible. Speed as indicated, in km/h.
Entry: 75 km/h
